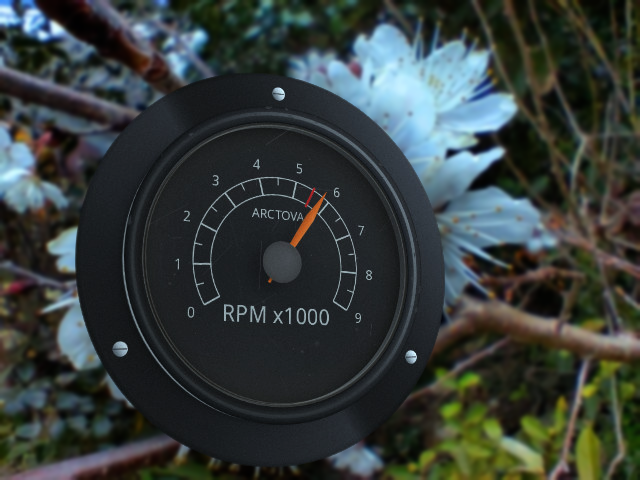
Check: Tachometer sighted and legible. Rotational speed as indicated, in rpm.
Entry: 5750 rpm
